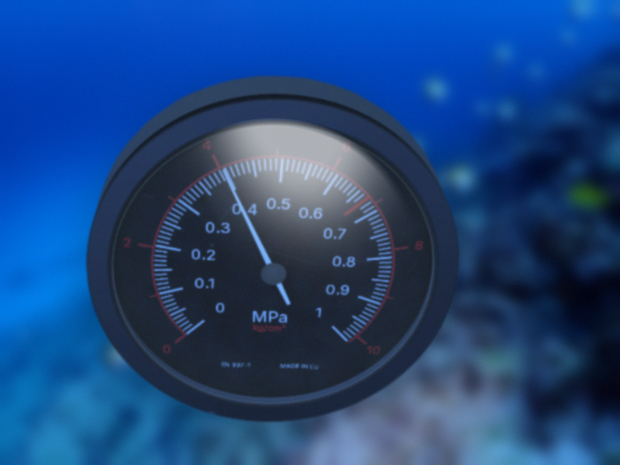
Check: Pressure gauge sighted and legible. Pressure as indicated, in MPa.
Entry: 0.4 MPa
